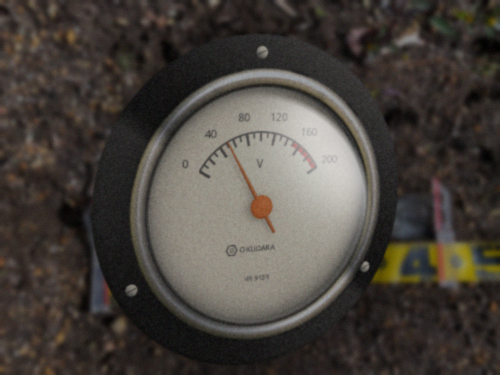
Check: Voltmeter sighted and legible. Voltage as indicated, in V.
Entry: 50 V
